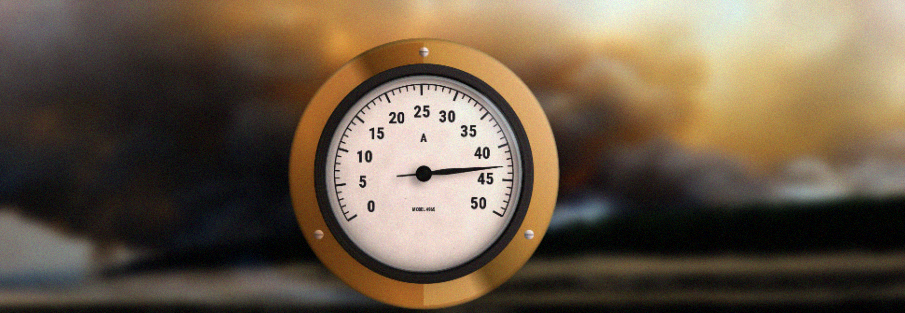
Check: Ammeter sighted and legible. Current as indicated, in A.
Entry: 43 A
